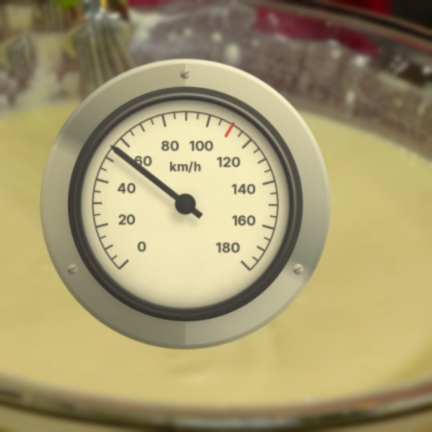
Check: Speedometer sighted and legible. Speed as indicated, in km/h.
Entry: 55 km/h
